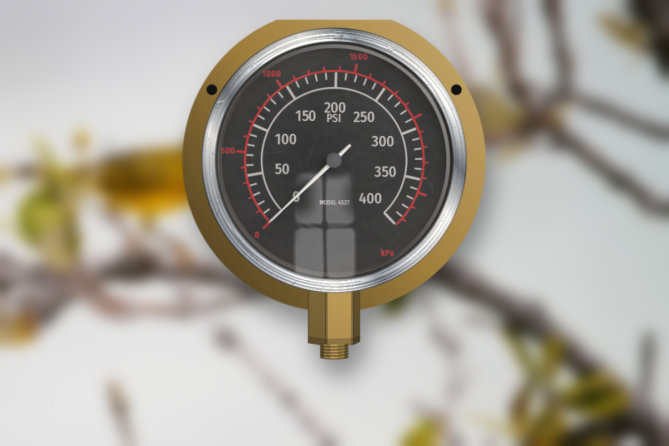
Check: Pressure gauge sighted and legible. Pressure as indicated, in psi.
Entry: 0 psi
